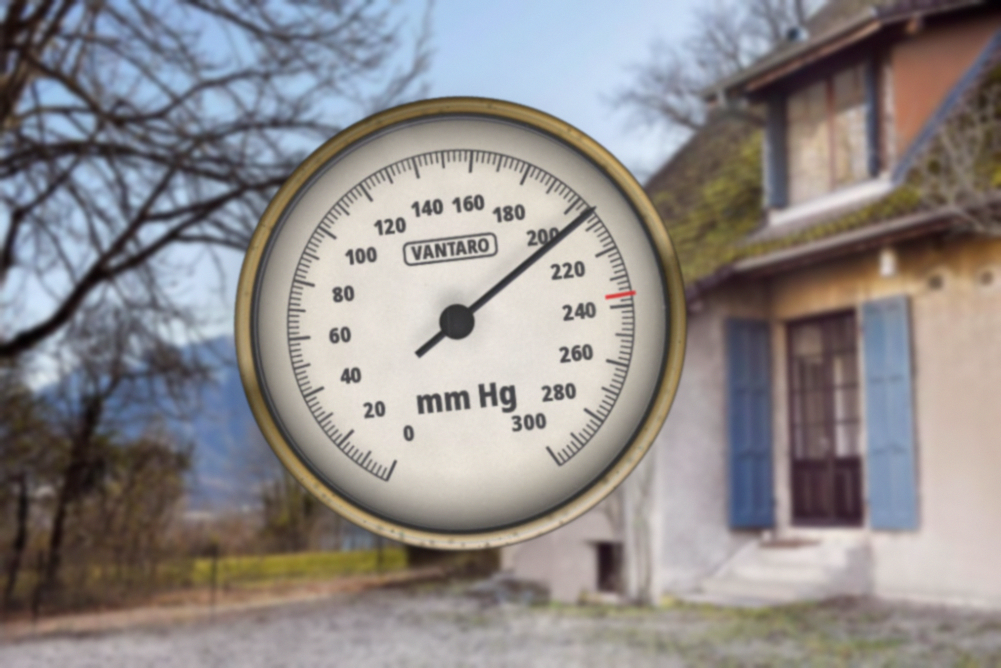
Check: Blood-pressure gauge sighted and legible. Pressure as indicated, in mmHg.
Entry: 206 mmHg
